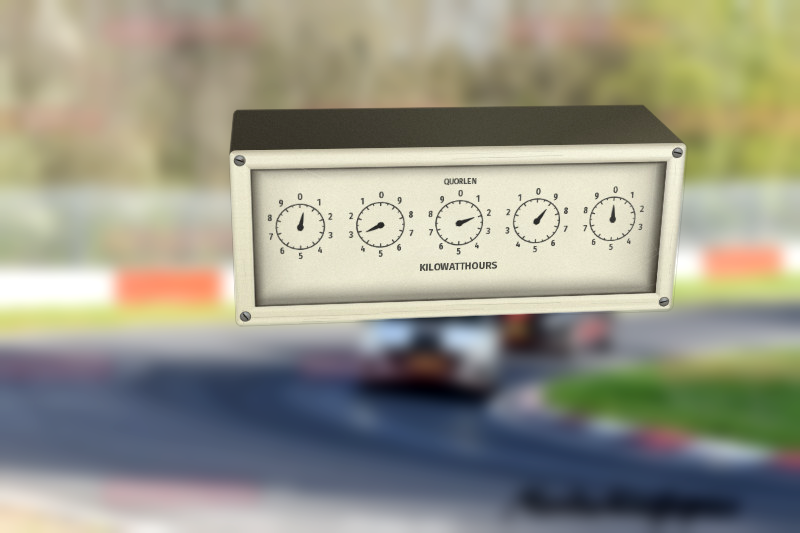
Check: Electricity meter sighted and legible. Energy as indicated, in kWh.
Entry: 3190 kWh
